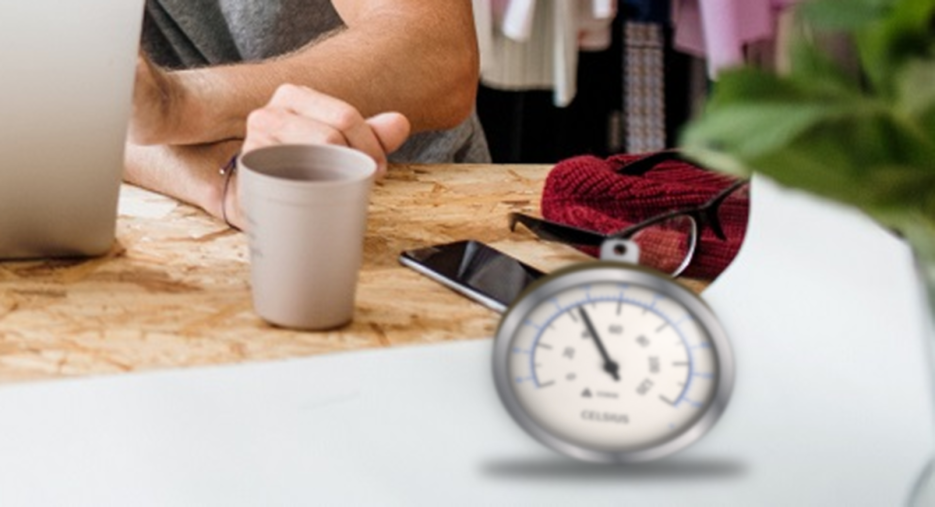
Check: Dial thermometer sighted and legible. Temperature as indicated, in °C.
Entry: 45 °C
